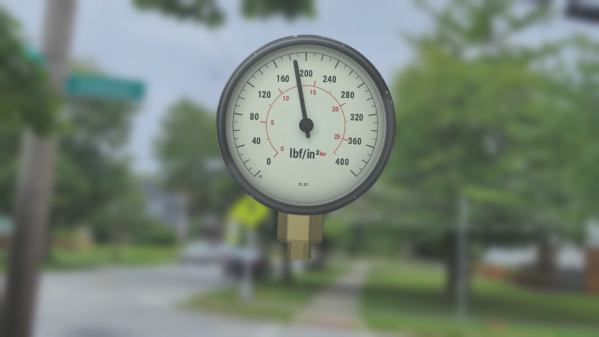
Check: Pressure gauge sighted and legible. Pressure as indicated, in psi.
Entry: 185 psi
